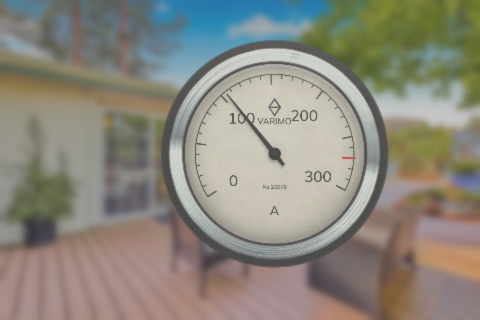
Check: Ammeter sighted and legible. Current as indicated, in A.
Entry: 105 A
